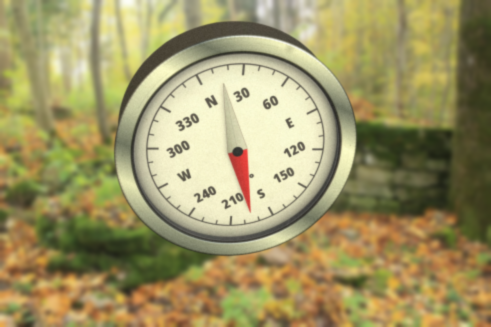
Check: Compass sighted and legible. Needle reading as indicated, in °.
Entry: 195 °
